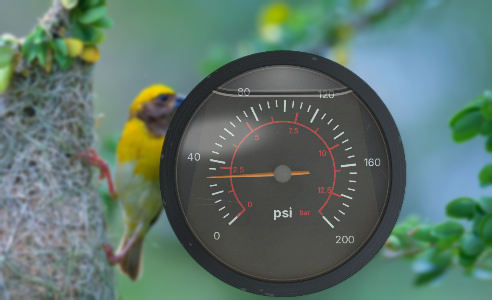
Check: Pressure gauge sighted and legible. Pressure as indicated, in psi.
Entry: 30 psi
